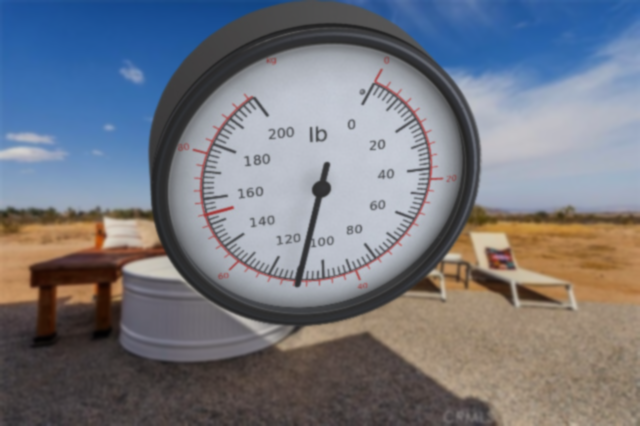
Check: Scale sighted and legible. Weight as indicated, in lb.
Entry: 110 lb
